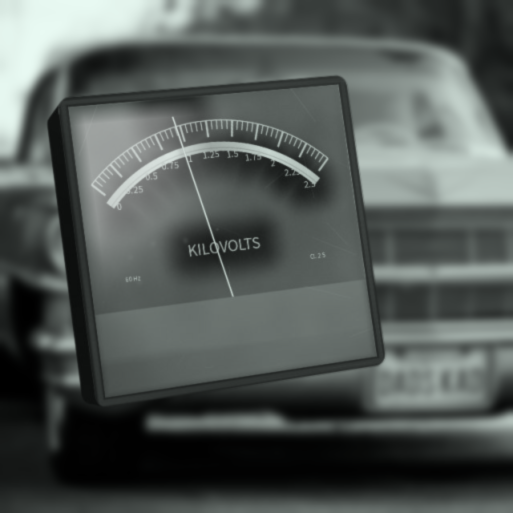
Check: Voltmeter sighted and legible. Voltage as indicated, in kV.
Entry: 0.95 kV
